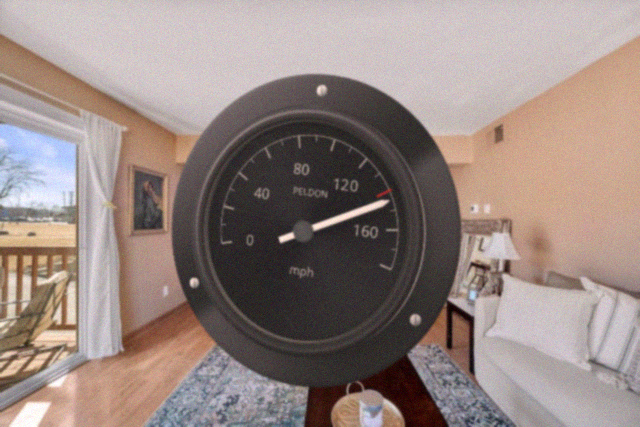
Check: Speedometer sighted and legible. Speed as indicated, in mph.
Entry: 145 mph
